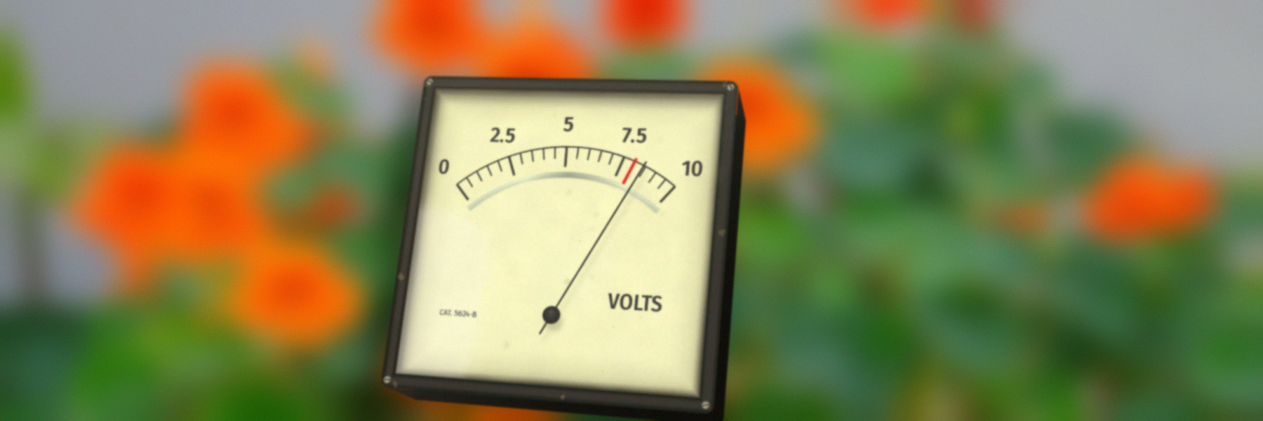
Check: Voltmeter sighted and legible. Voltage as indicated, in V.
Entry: 8.5 V
